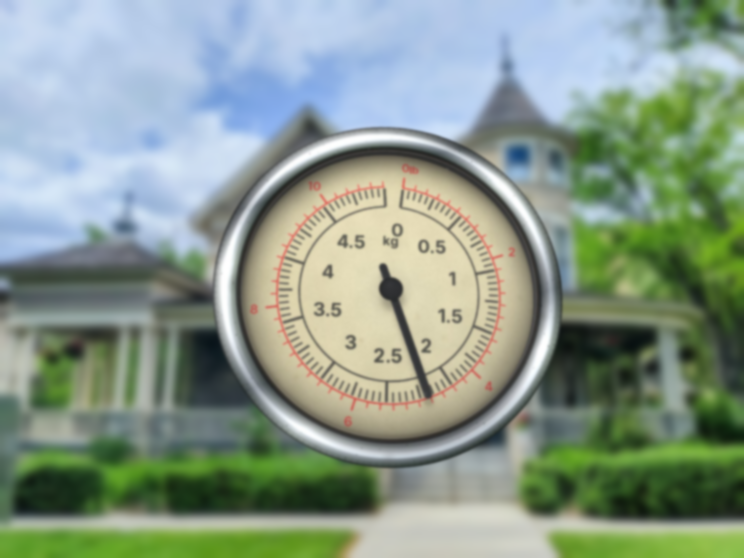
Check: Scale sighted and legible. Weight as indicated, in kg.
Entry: 2.2 kg
